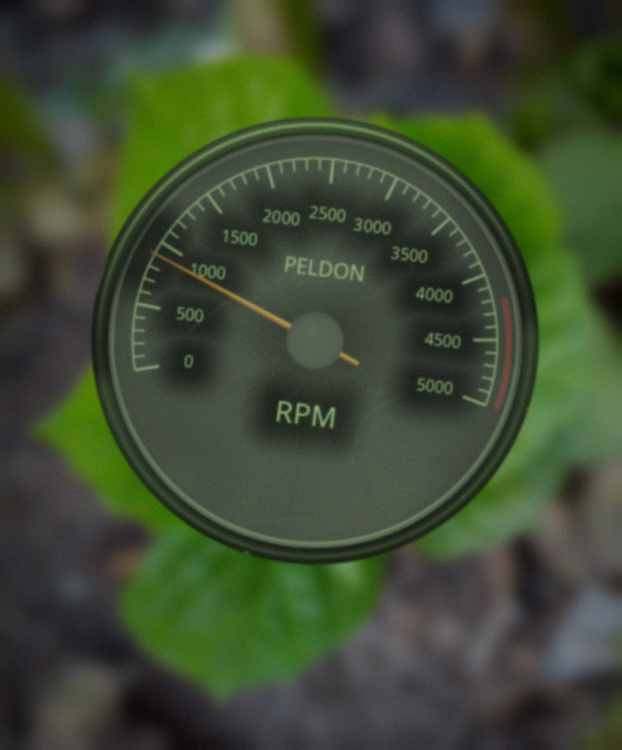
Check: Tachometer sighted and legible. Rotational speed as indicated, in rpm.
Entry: 900 rpm
